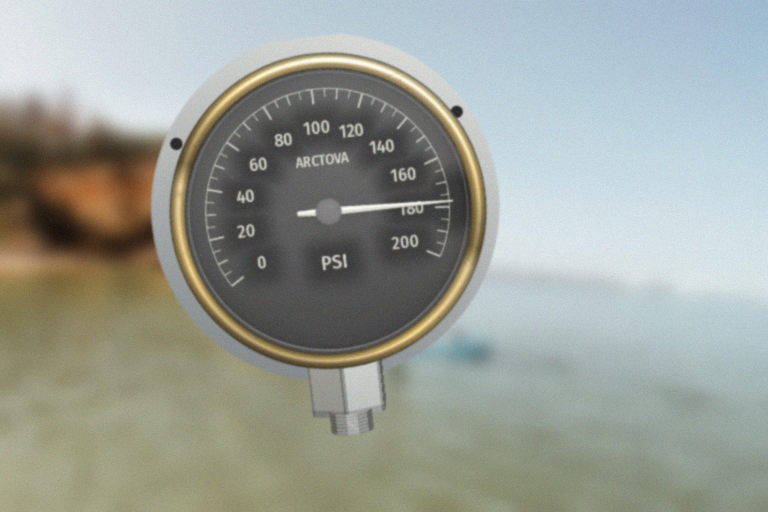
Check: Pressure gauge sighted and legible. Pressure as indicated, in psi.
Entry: 177.5 psi
